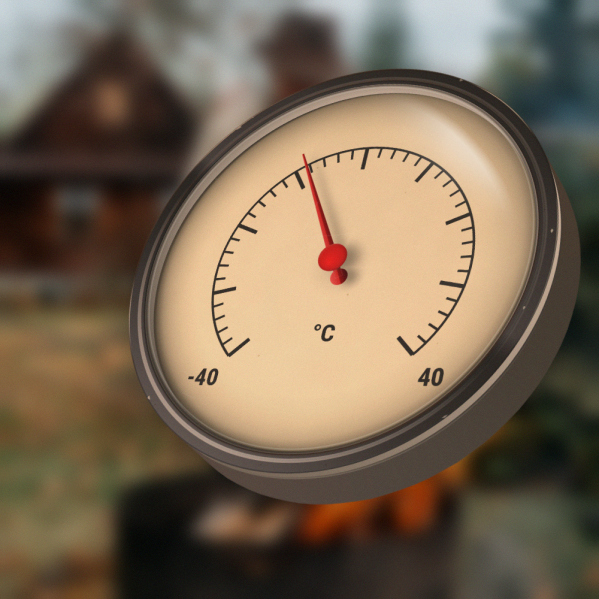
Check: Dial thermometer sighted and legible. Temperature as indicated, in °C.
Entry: -8 °C
